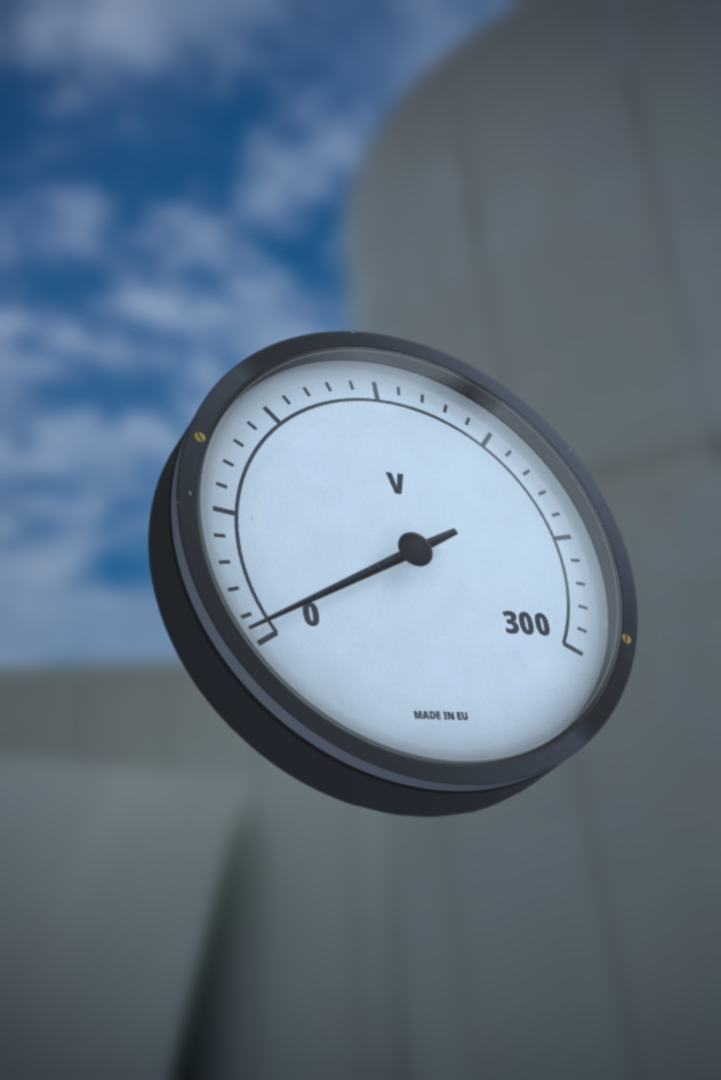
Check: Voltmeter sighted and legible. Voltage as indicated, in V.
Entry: 5 V
